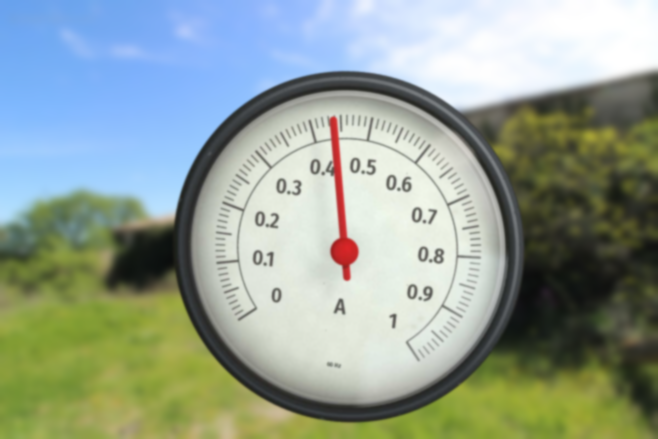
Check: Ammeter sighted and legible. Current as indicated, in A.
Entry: 0.44 A
